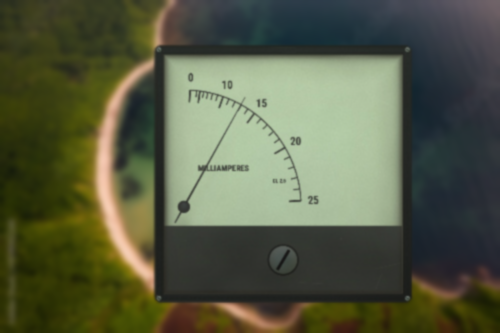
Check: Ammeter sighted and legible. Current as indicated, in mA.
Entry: 13 mA
